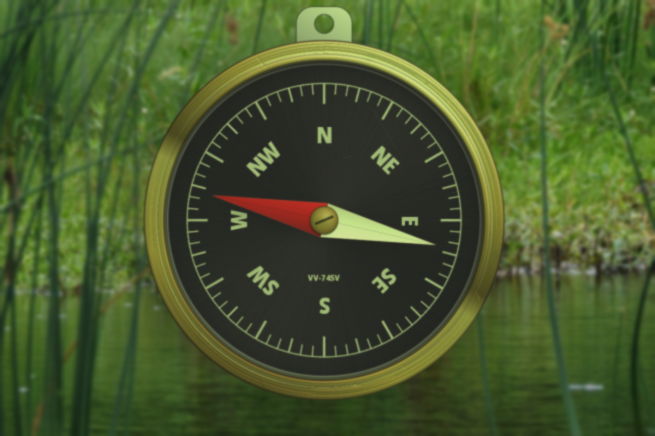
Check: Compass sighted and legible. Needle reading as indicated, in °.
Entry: 282.5 °
